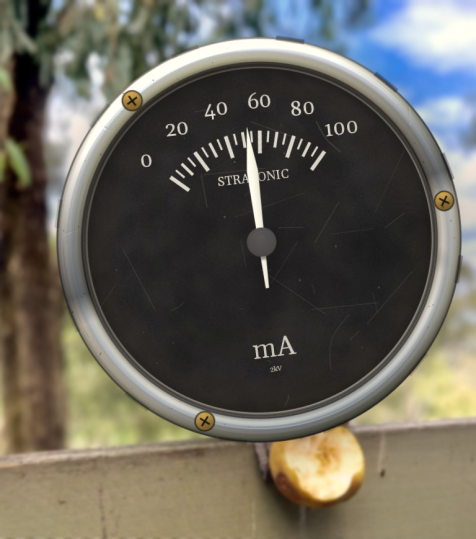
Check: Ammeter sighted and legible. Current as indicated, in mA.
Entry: 52.5 mA
